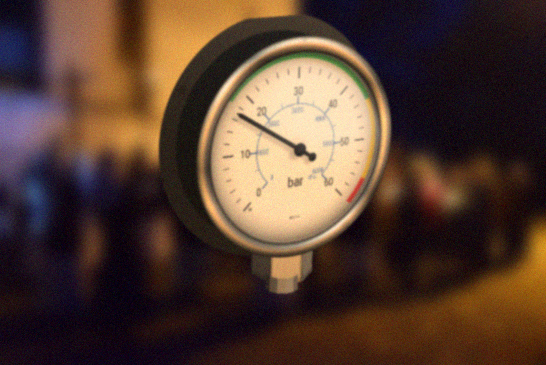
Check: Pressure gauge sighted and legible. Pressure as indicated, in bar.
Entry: 17 bar
